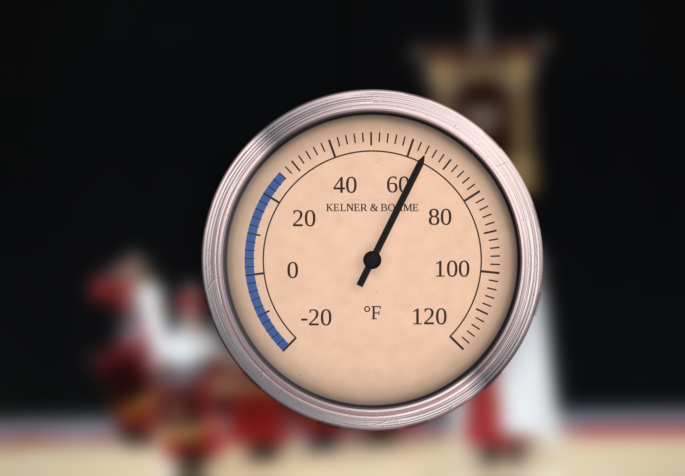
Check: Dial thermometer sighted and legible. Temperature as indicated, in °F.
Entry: 64 °F
